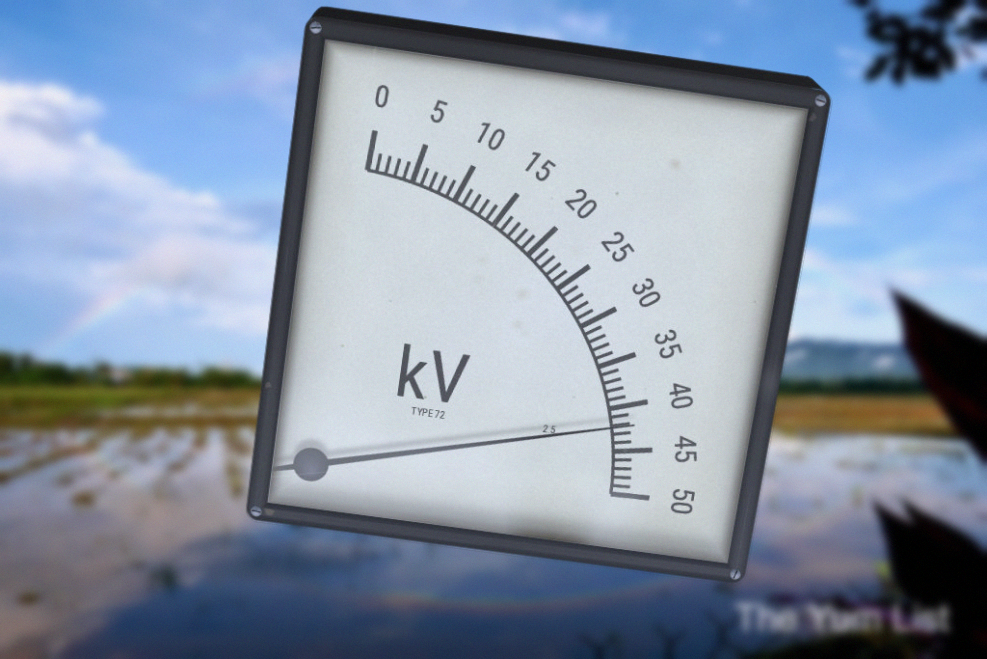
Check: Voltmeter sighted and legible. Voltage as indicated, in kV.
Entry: 42 kV
